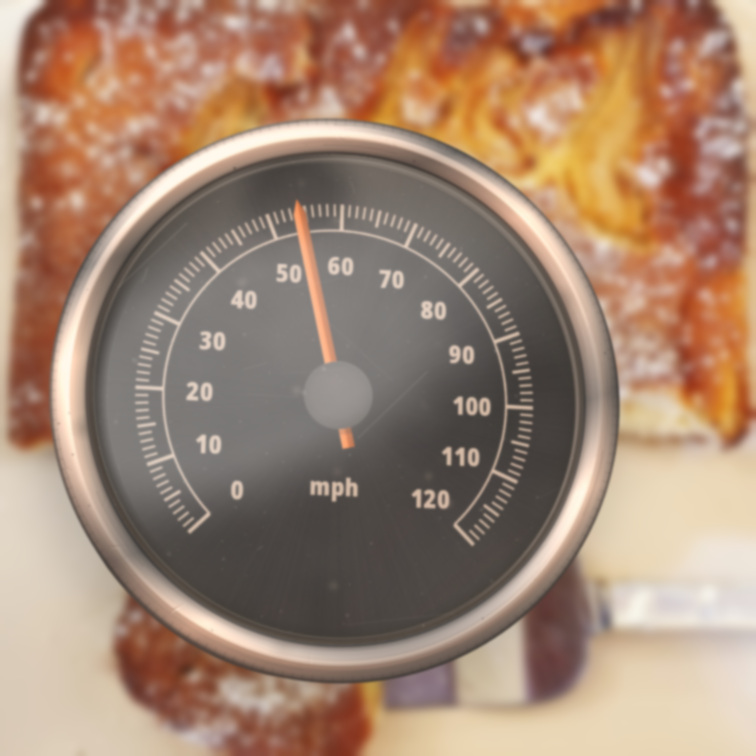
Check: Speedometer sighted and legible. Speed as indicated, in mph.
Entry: 54 mph
